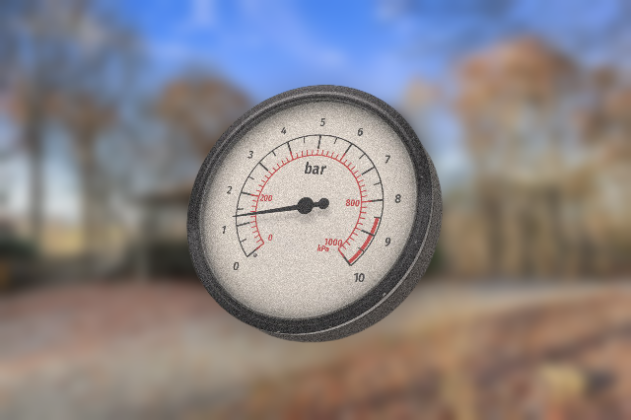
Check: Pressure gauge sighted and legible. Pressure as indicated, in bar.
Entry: 1.25 bar
